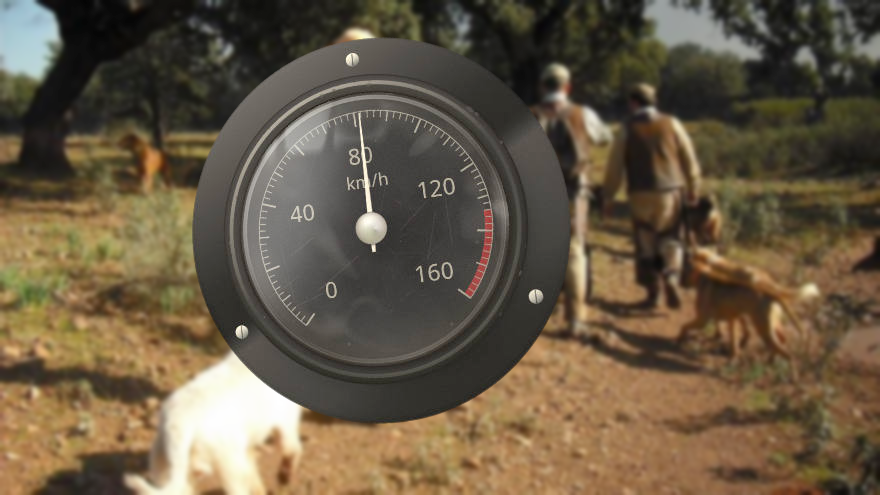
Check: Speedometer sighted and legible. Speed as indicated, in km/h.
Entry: 82 km/h
